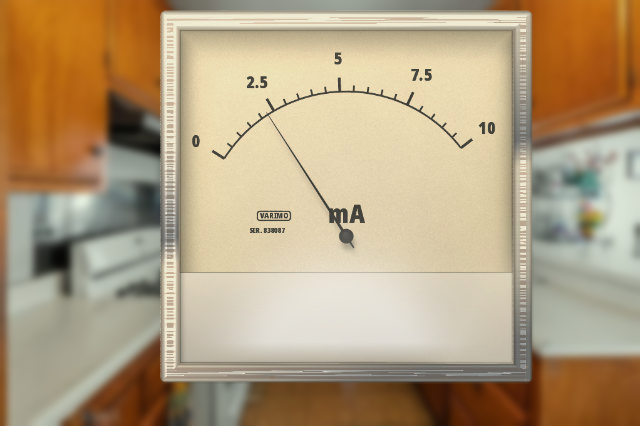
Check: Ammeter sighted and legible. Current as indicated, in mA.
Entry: 2.25 mA
